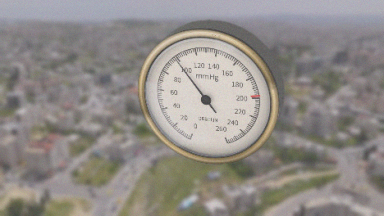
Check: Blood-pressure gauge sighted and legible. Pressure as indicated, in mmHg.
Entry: 100 mmHg
